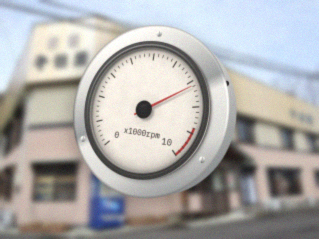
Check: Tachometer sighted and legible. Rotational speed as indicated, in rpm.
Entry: 7200 rpm
